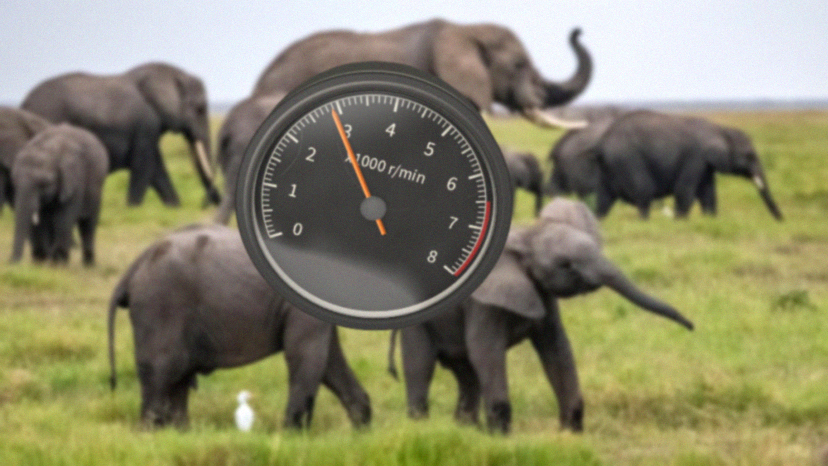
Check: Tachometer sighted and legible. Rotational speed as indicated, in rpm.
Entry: 2900 rpm
